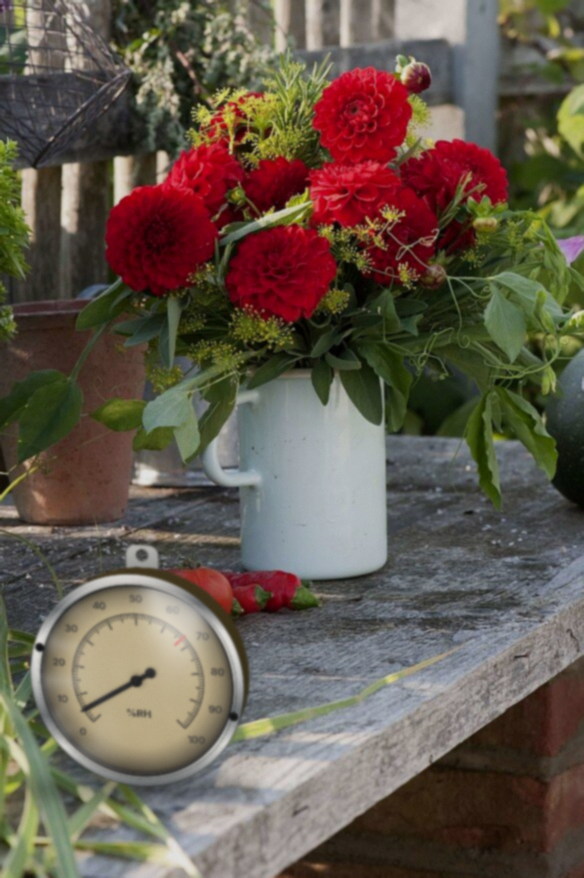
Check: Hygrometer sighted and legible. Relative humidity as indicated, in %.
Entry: 5 %
